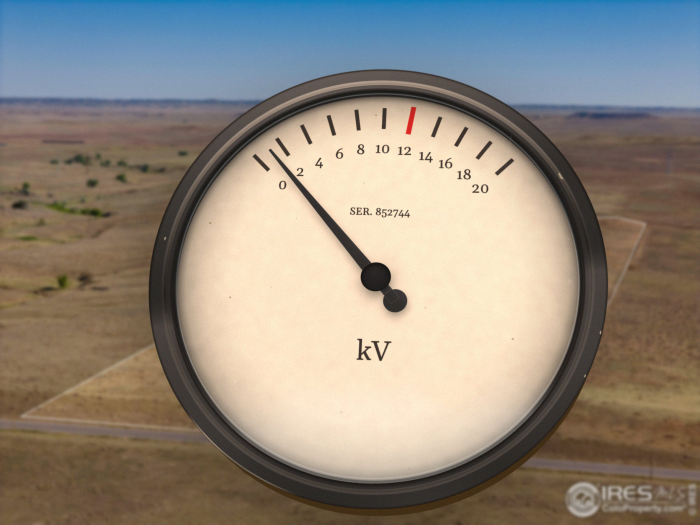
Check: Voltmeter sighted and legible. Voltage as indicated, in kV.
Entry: 1 kV
